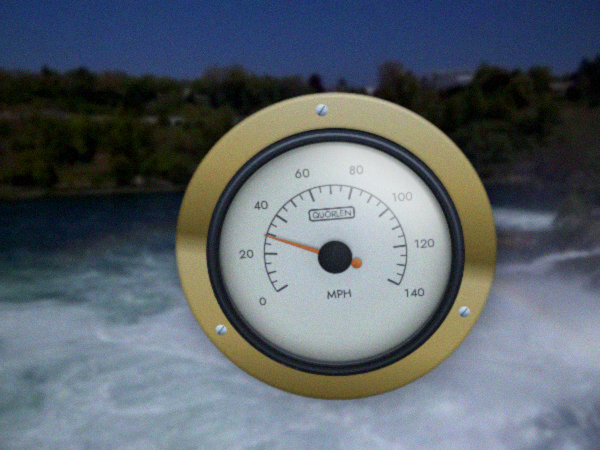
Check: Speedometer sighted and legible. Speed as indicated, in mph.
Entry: 30 mph
